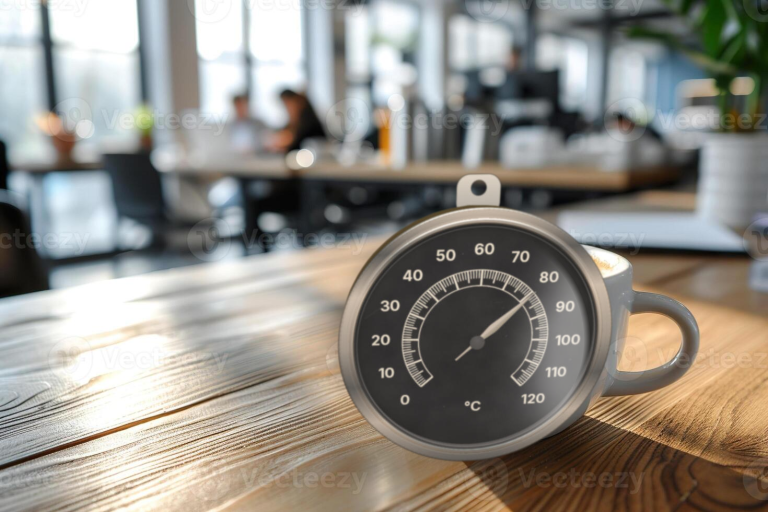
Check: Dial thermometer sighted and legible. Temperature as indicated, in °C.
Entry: 80 °C
